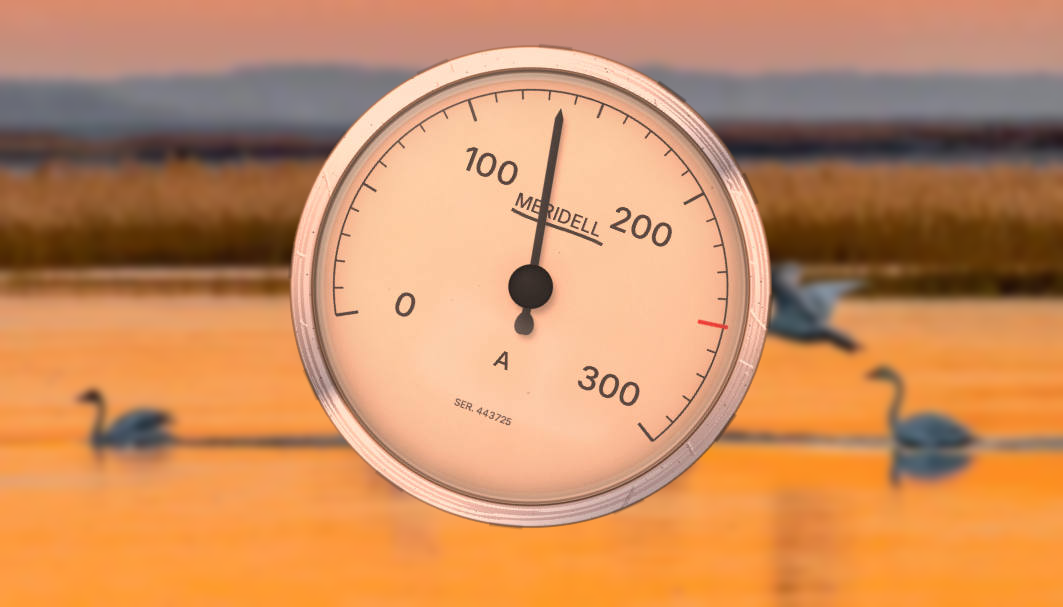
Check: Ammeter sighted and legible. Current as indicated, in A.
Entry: 135 A
